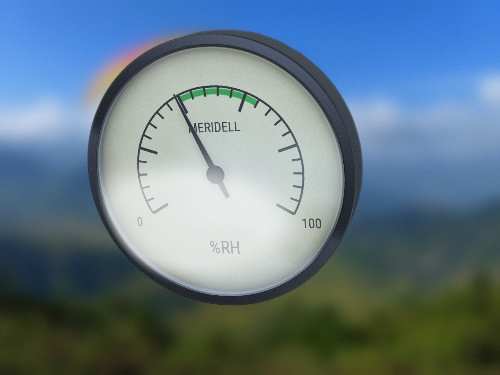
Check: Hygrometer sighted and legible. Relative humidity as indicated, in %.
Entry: 40 %
